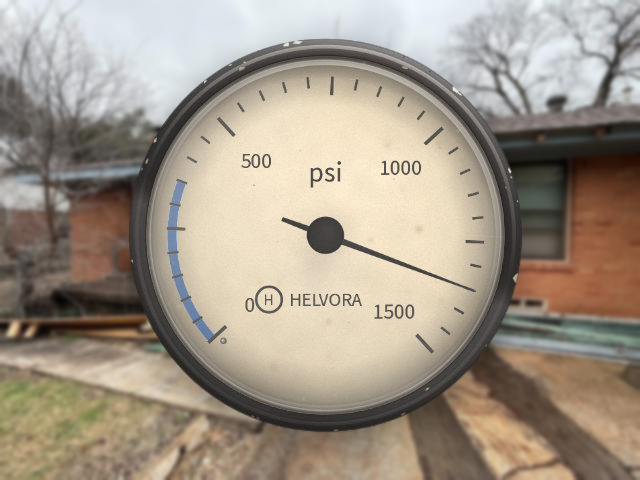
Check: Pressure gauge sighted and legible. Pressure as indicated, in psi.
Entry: 1350 psi
